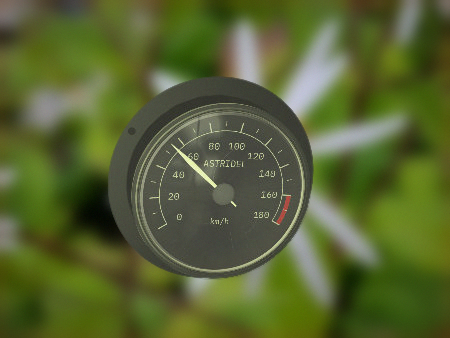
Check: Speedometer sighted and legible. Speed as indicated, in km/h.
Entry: 55 km/h
